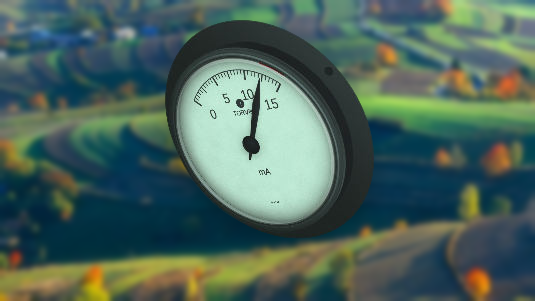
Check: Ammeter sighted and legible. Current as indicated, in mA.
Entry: 12.5 mA
